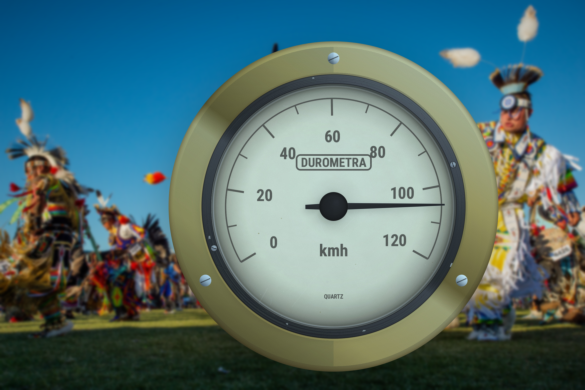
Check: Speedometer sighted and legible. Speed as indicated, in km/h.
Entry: 105 km/h
